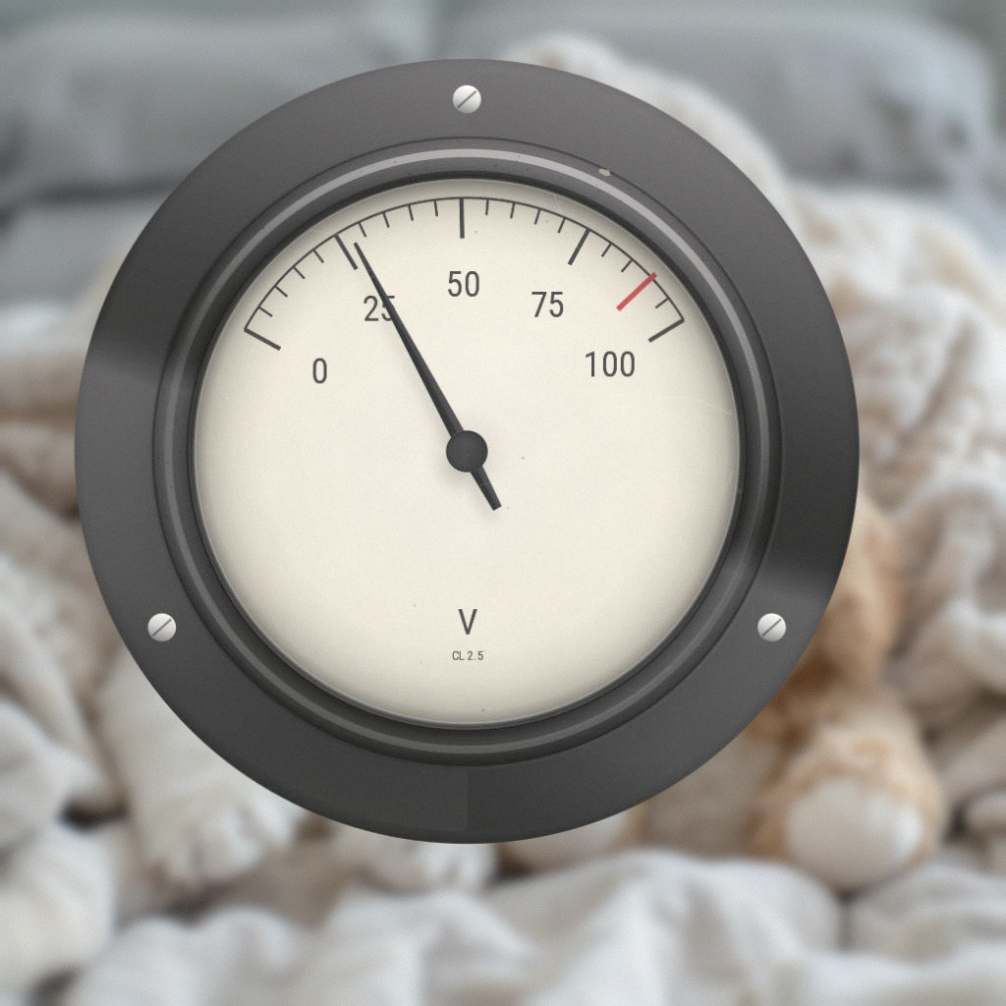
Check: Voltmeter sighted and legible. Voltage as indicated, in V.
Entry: 27.5 V
